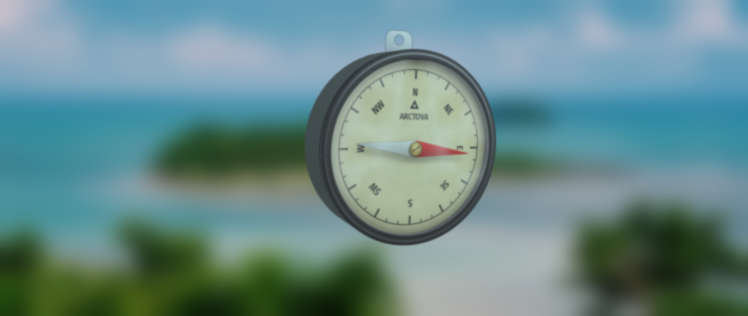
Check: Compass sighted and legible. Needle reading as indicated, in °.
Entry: 95 °
